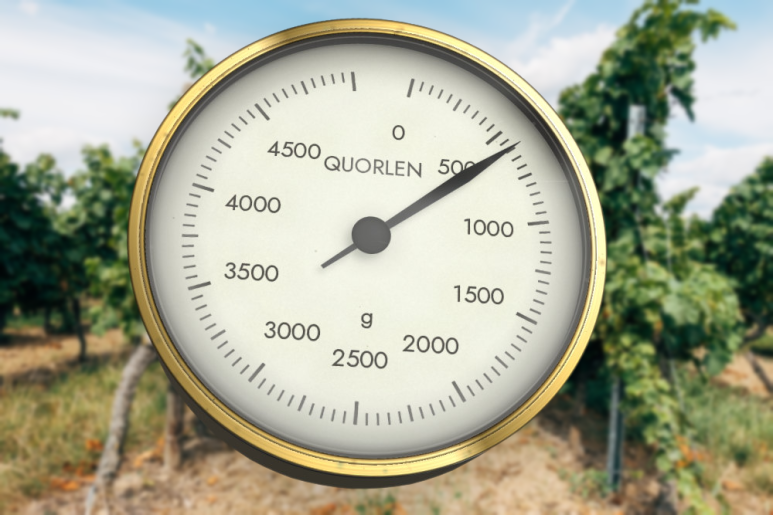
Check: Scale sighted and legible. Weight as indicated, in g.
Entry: 600 g
